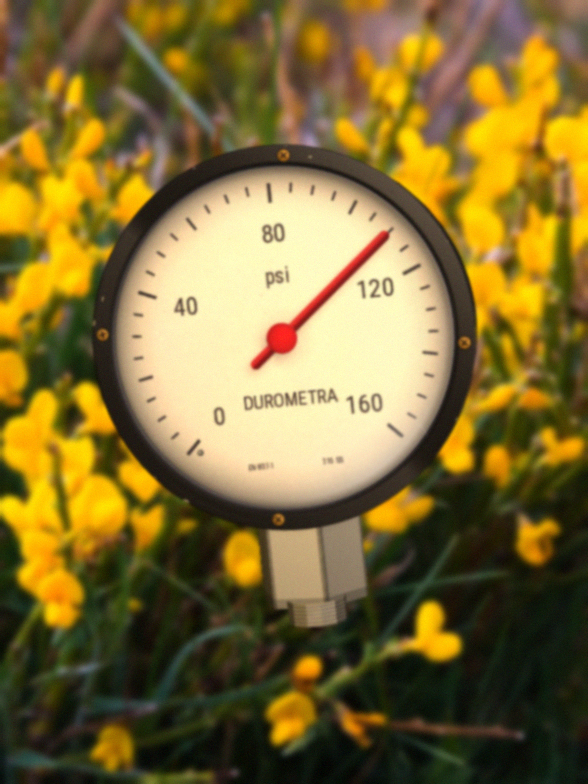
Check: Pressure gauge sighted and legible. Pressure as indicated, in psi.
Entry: 110 psi
